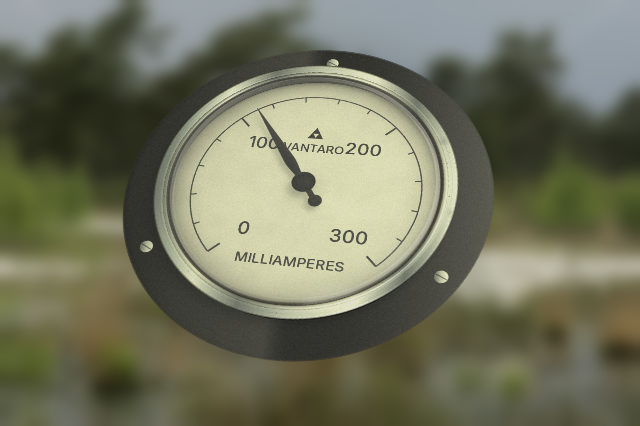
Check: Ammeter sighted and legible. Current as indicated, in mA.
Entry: 110 mA
